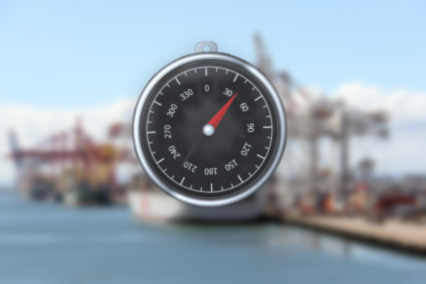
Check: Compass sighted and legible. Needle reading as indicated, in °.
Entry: 40 °
